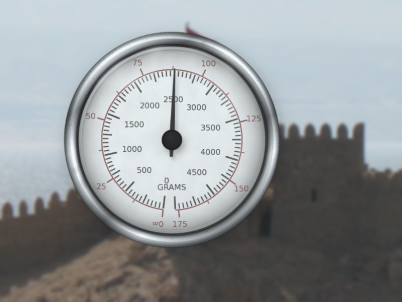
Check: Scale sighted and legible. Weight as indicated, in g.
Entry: 2500 g
